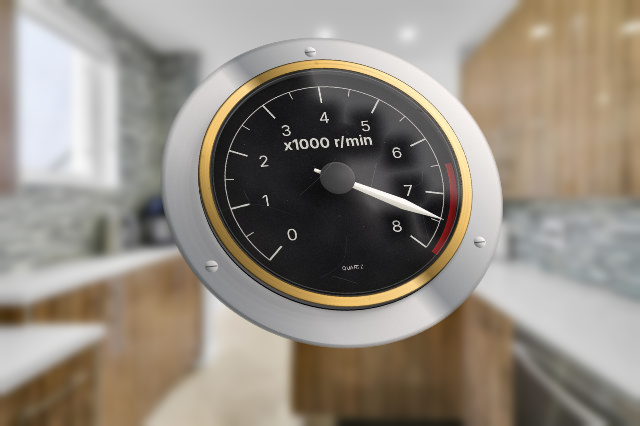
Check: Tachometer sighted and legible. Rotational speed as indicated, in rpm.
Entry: 7500 rpm
